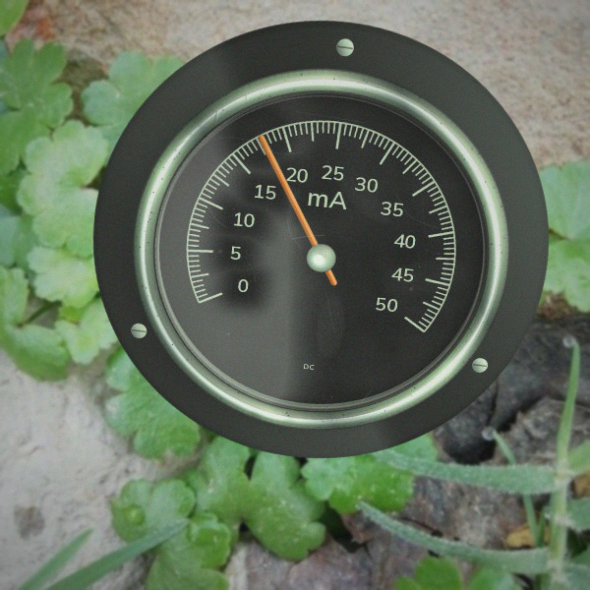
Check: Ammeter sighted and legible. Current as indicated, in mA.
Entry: 18 mA
